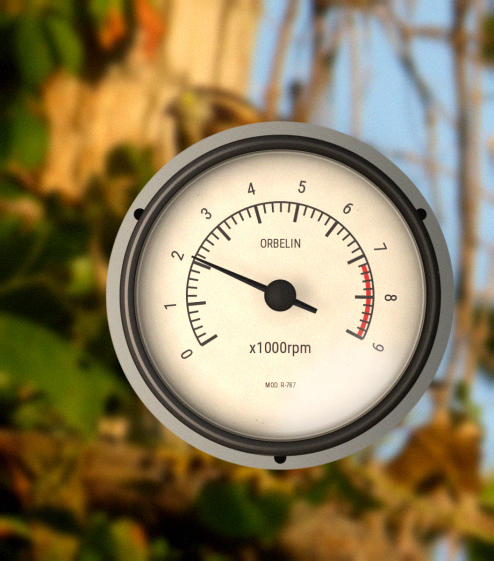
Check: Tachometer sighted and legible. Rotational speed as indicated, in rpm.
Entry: 2100 rpm
